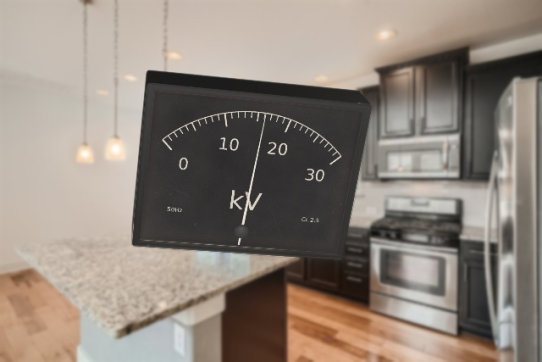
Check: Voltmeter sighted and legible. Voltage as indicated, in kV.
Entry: 16 kV
